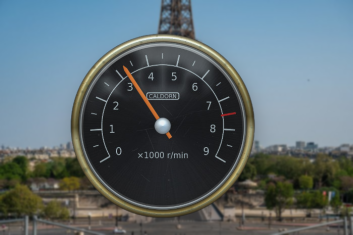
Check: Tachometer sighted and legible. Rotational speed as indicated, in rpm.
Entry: 3250 rpm
